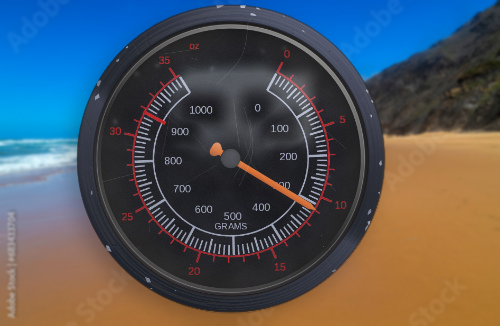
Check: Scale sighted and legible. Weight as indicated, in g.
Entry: 310 g
